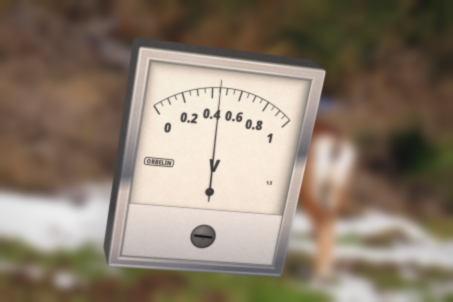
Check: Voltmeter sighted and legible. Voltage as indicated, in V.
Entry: 0.45 V
